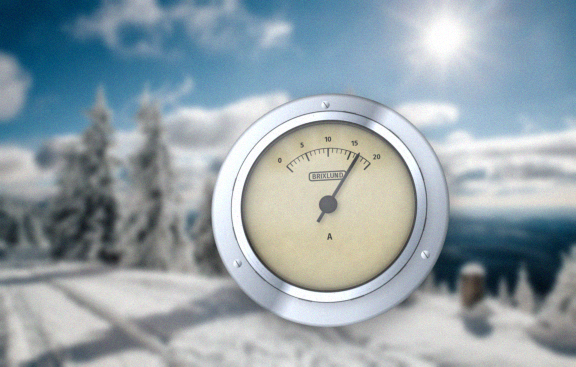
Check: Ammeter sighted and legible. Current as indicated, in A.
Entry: 17 A
